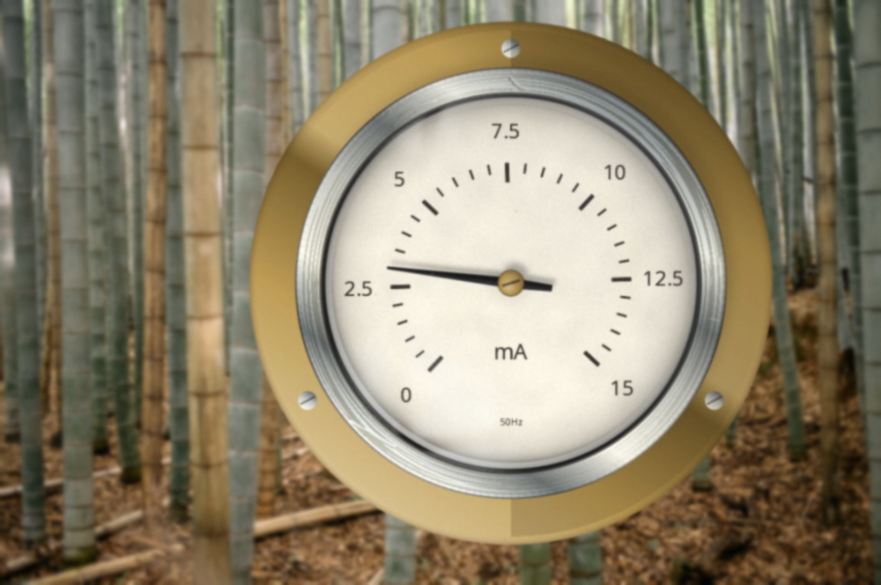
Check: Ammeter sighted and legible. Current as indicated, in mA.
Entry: 3 mA
